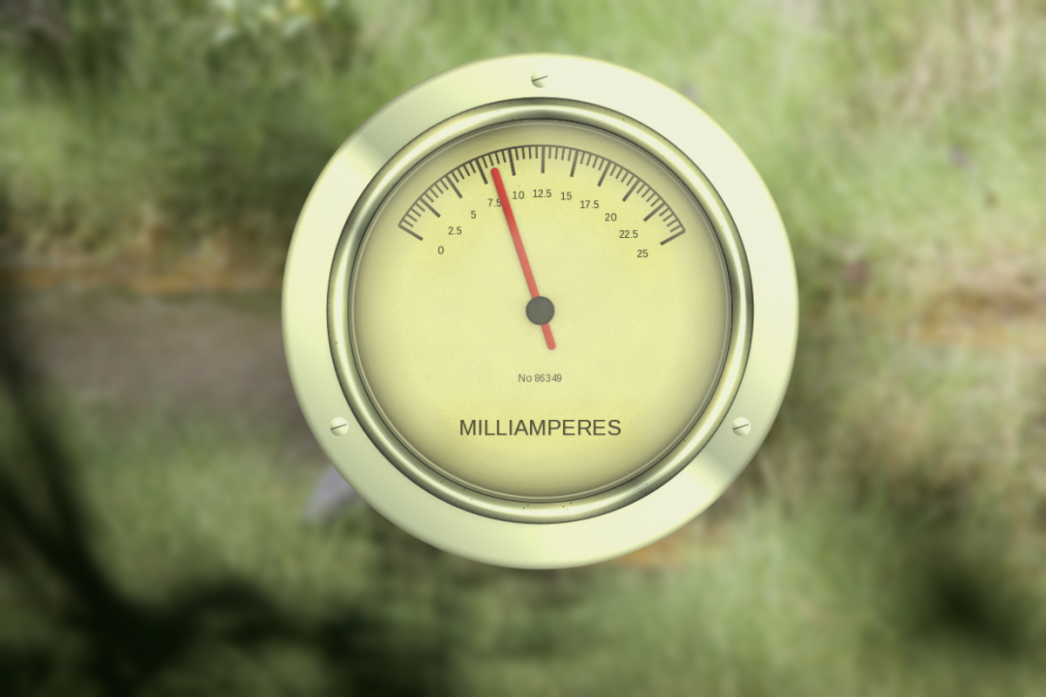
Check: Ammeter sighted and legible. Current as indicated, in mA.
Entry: 8.5 mA
